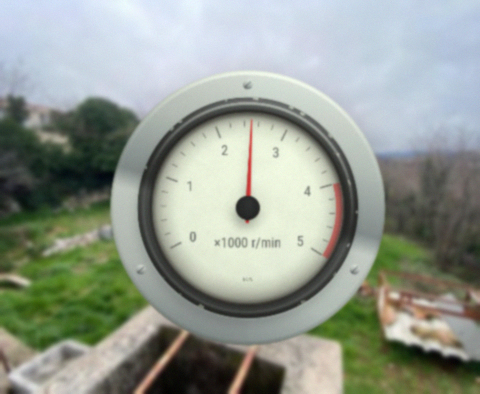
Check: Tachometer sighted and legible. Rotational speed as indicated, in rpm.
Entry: 2500 rpm
